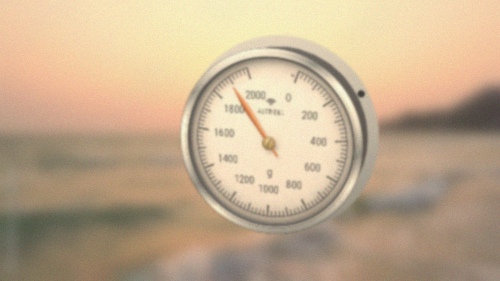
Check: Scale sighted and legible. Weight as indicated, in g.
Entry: 1900 g
